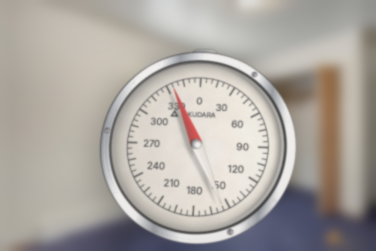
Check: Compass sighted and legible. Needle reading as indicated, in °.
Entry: 335 °
